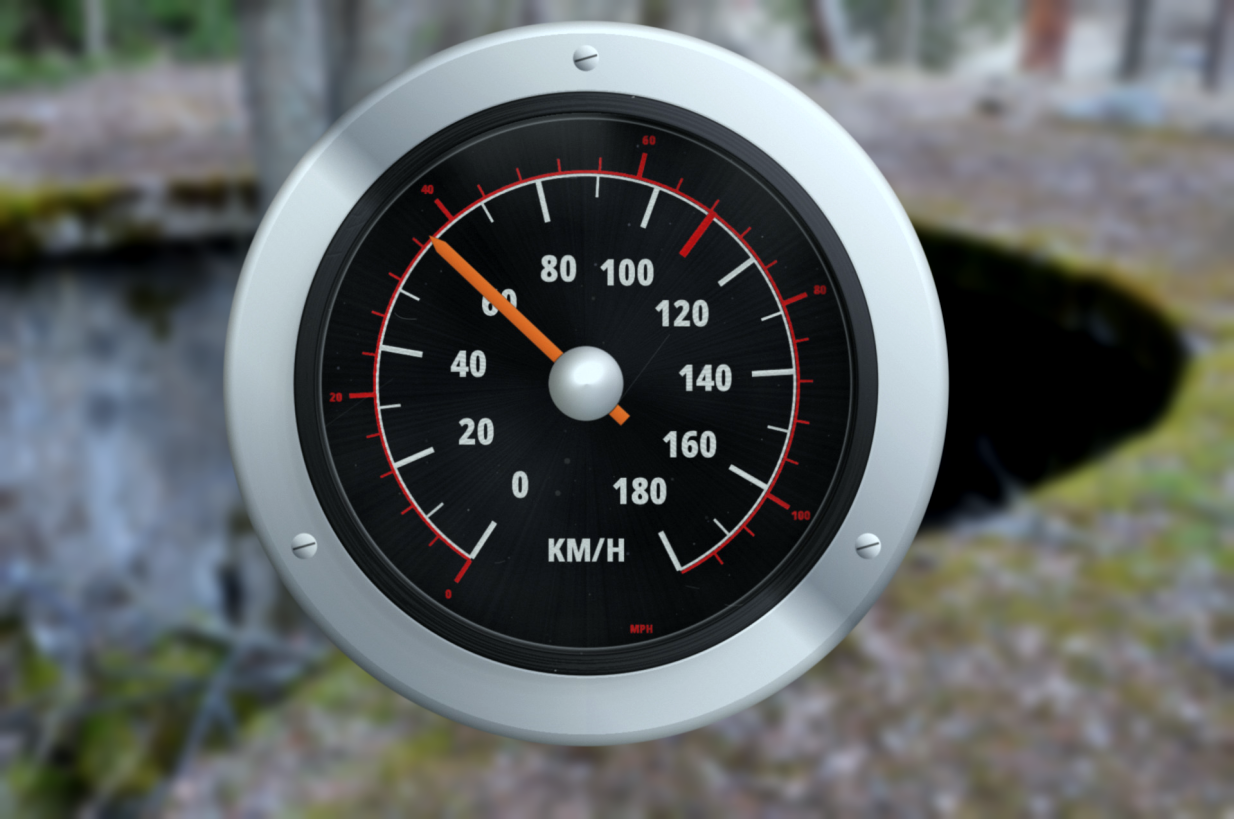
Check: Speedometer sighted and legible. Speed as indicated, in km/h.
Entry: 60 km/h
